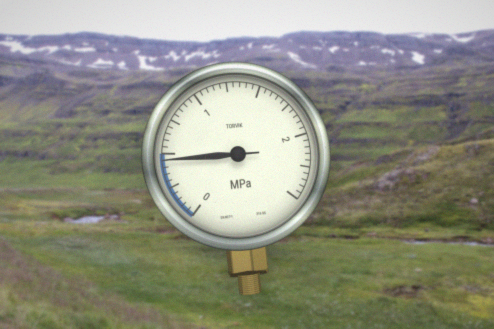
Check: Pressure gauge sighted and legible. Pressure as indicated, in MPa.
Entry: 0.45 MPa
